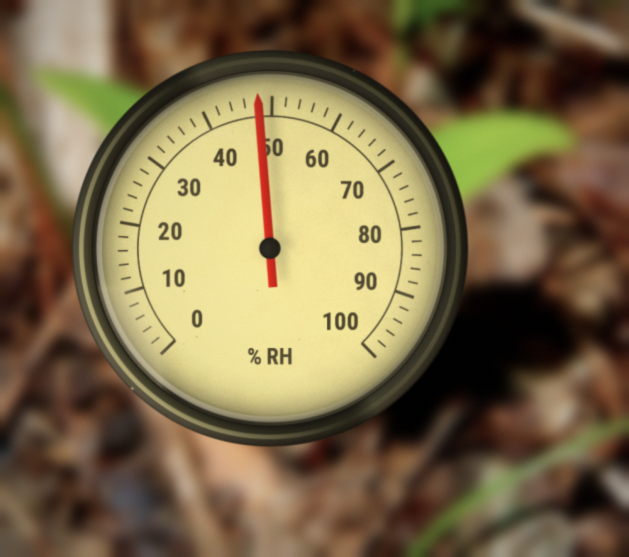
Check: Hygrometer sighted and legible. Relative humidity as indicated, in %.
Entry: 48 %
